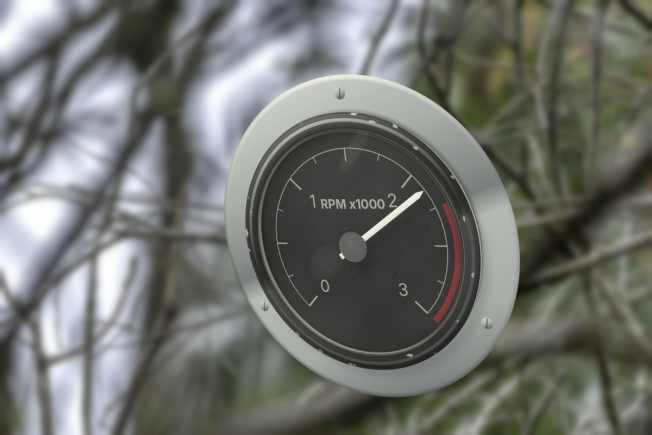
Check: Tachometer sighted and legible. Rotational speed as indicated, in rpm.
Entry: 2125 rpm
